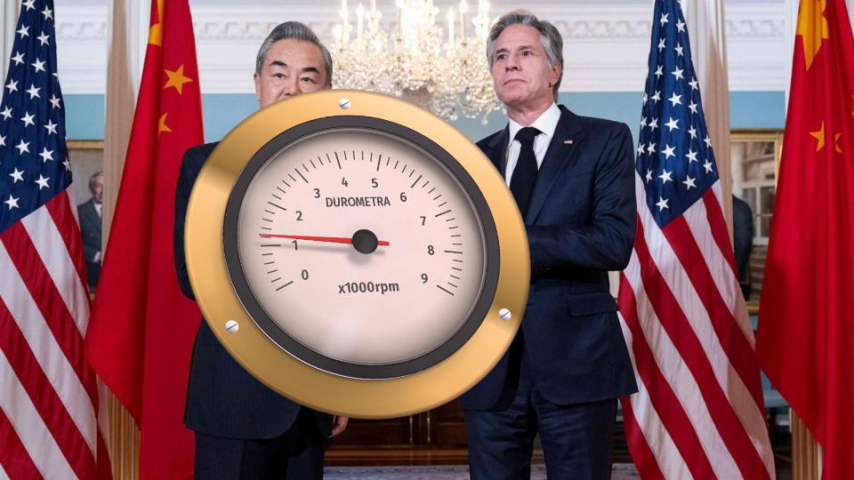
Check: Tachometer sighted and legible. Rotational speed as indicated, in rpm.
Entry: 1200 rpm
